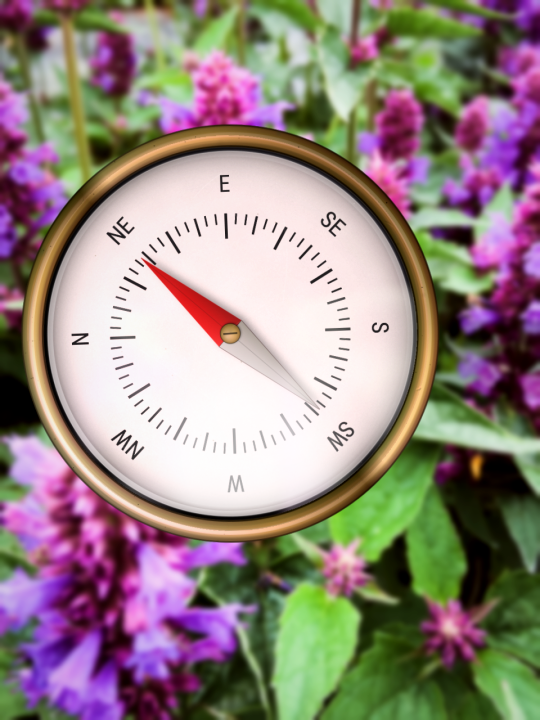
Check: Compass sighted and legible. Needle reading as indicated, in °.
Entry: 42.5 °
